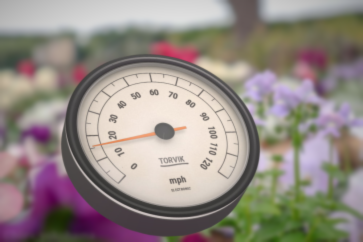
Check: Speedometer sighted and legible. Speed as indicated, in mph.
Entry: 15 mph
